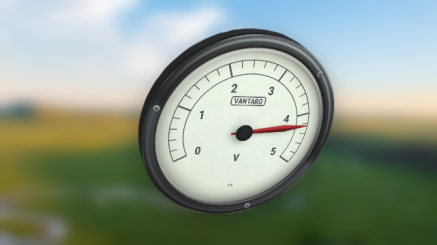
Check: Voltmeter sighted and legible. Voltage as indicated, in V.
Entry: 4.2 V
